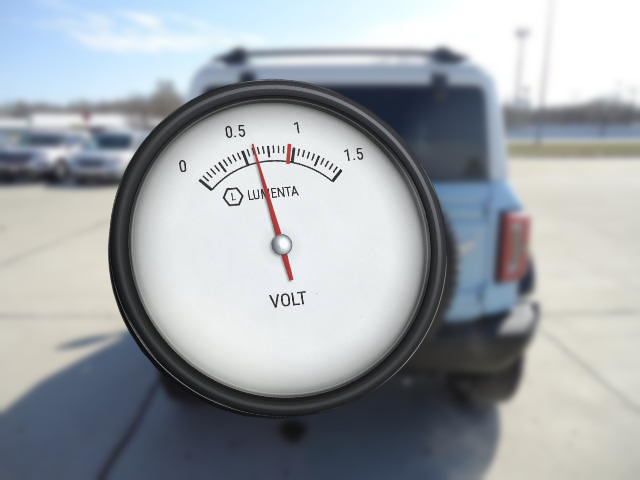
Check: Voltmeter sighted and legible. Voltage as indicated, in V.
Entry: 0.6 V
